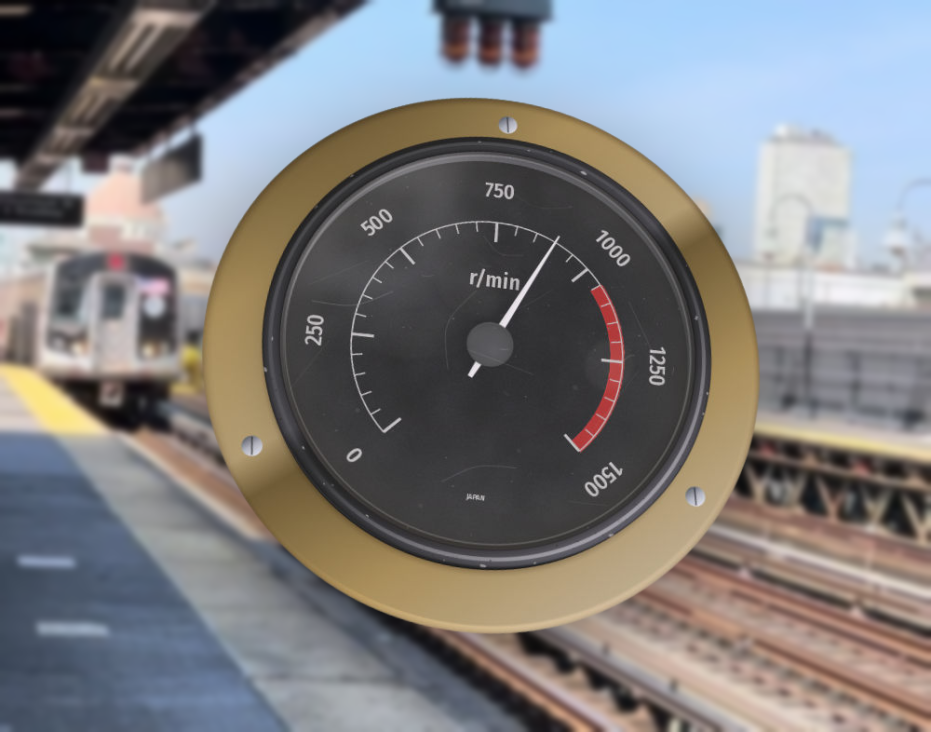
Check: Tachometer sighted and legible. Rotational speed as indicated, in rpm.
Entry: 900 rpm
